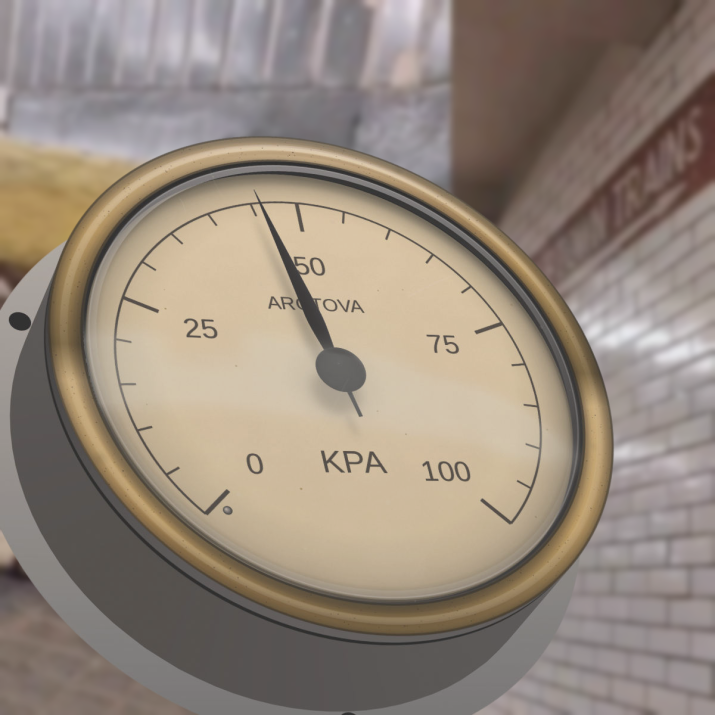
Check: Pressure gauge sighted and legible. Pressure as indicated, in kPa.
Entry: 45 kPa
